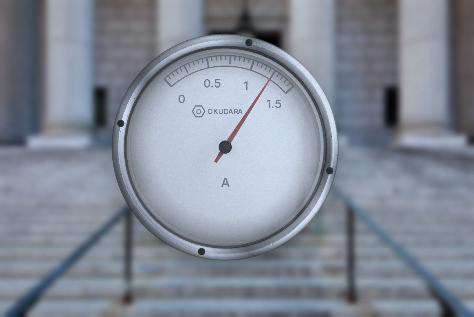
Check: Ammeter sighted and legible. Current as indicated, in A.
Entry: 1.25 A
